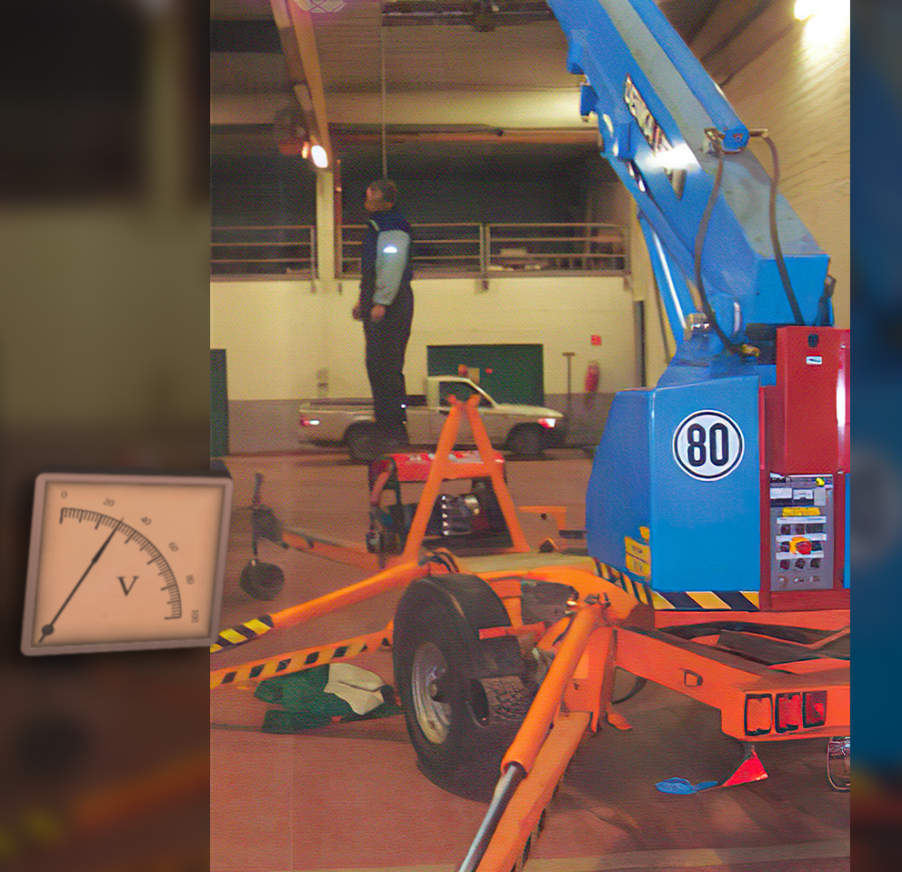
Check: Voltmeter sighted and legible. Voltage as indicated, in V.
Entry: 30 V
